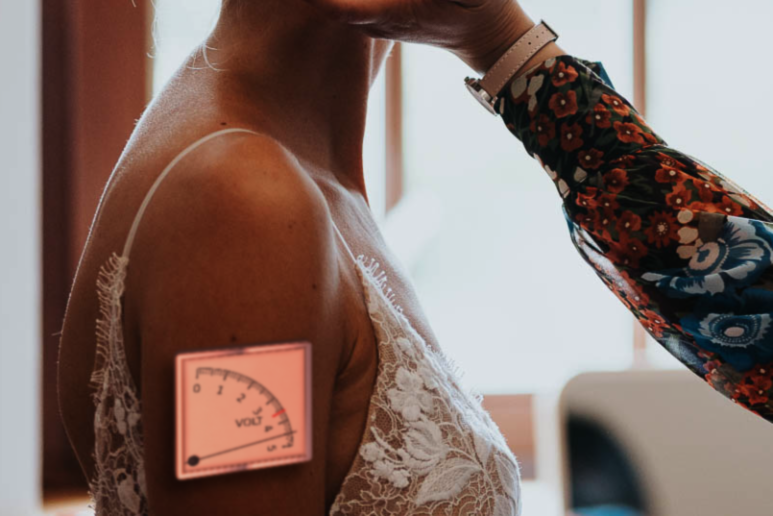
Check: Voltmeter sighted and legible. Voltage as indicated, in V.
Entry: 4.5 V
